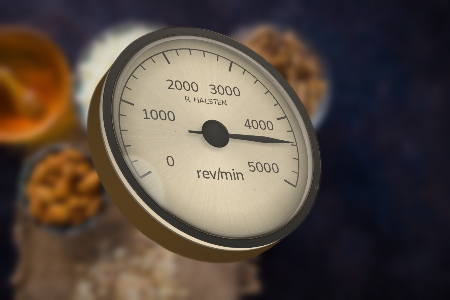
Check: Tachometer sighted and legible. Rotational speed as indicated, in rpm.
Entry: 4400 rpm
